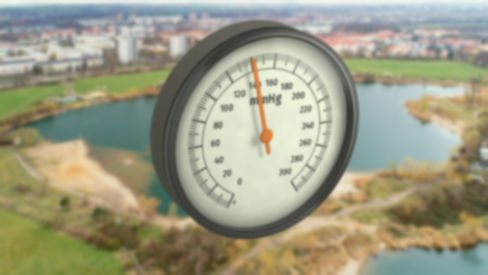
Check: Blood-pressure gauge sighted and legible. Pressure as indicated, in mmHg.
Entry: 140 mmHg
